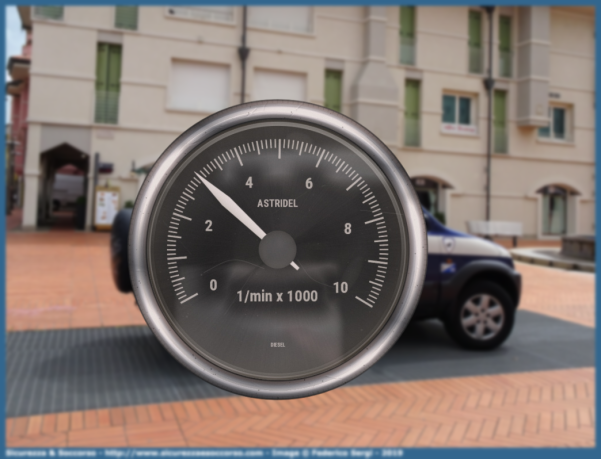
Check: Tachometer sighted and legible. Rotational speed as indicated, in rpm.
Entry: 3000 rpm
